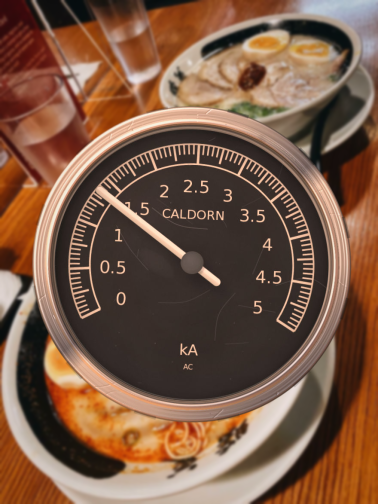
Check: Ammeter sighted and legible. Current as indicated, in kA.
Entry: 1.35 kA
